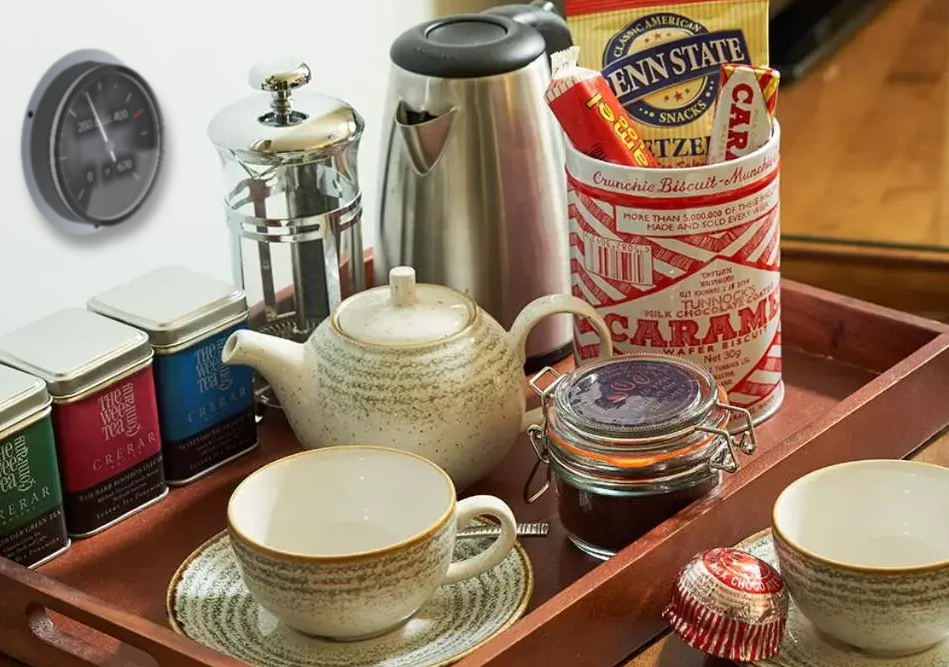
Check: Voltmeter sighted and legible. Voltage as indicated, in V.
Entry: 250 V
